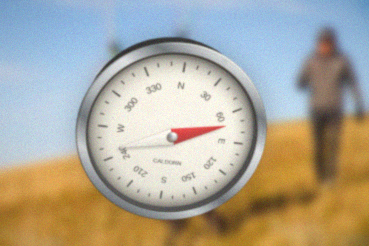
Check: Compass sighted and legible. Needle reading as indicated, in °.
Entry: 70 °
